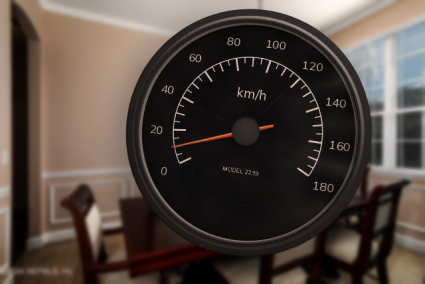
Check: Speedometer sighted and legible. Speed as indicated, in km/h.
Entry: 10 km/h
